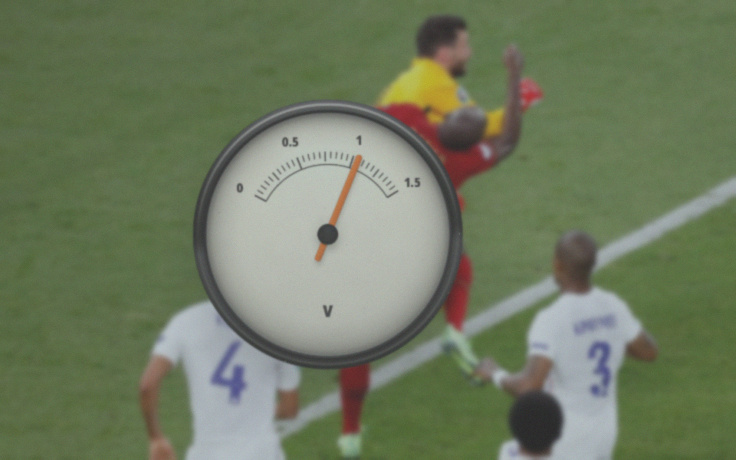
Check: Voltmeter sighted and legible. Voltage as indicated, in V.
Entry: 1.05 V
